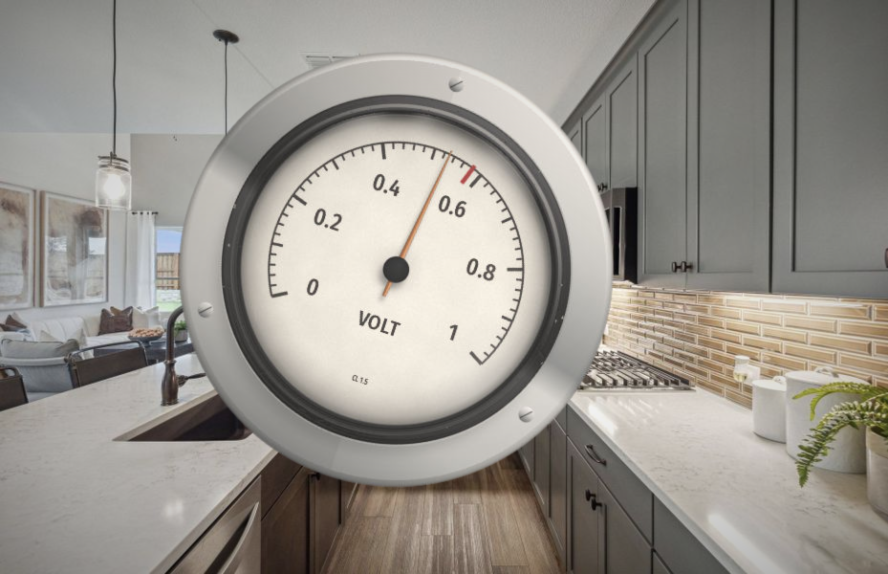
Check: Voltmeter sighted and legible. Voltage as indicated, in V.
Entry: 0.53 V
